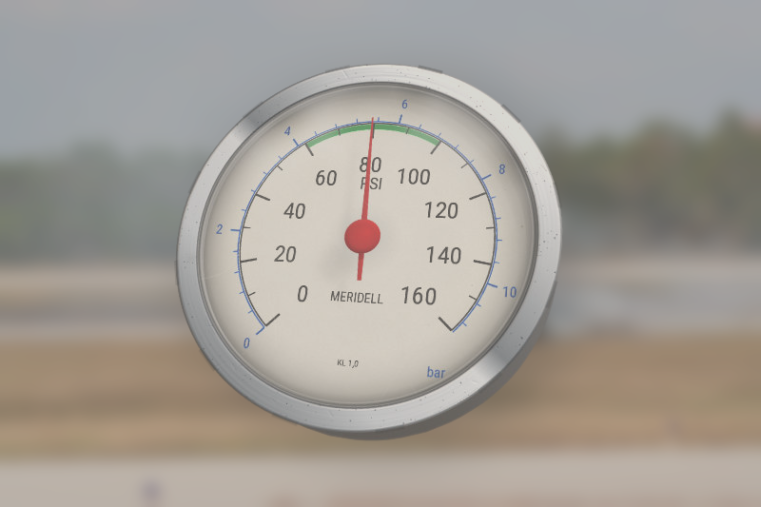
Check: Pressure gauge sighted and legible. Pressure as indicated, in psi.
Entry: 80 psi
